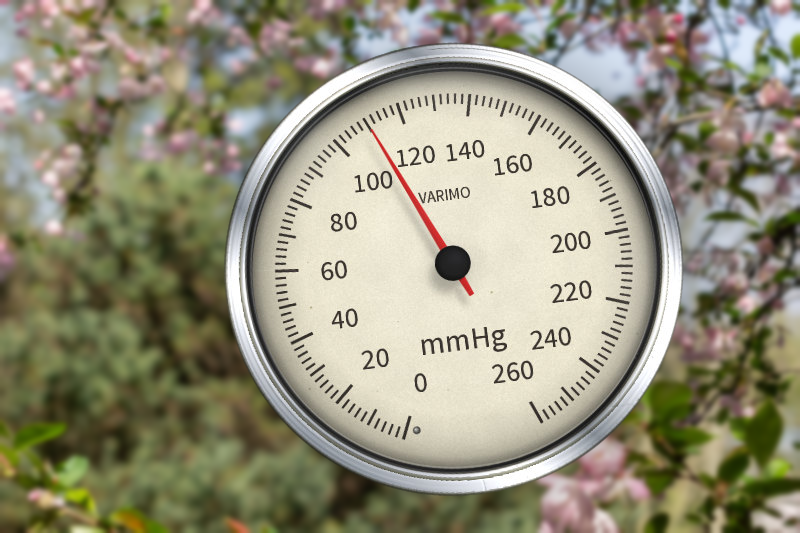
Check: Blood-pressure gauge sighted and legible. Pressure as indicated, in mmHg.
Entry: 110 mmHg
